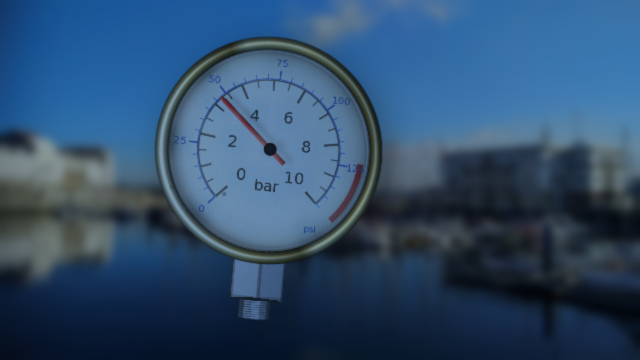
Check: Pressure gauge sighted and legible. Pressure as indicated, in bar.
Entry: 3.25 bar
